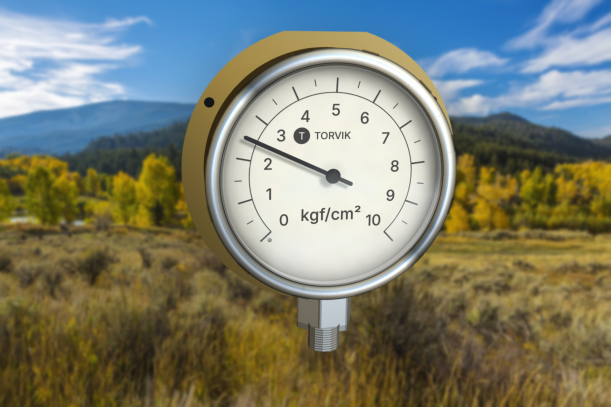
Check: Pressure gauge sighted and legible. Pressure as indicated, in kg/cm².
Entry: 2.5 kg/cm²
